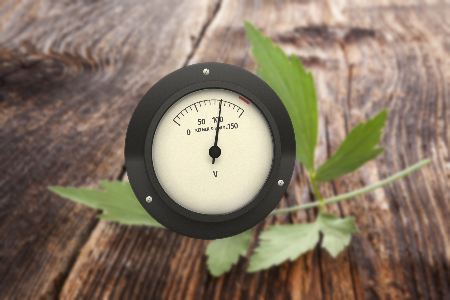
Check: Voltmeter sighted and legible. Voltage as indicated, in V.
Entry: 100 V
